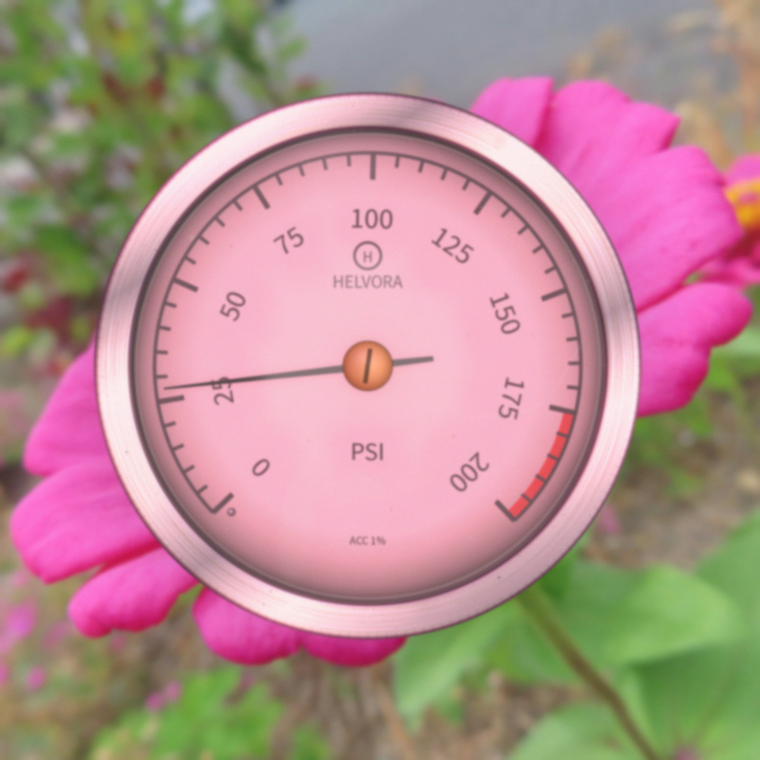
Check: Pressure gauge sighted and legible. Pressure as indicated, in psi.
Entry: 27.5 psi
